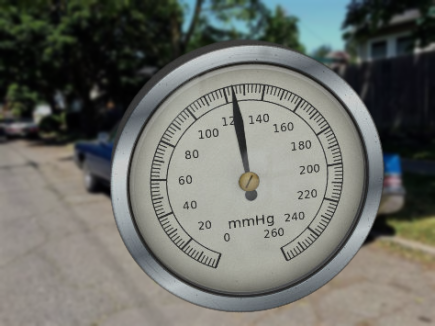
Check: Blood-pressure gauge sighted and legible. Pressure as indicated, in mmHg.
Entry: 124 mmHg
